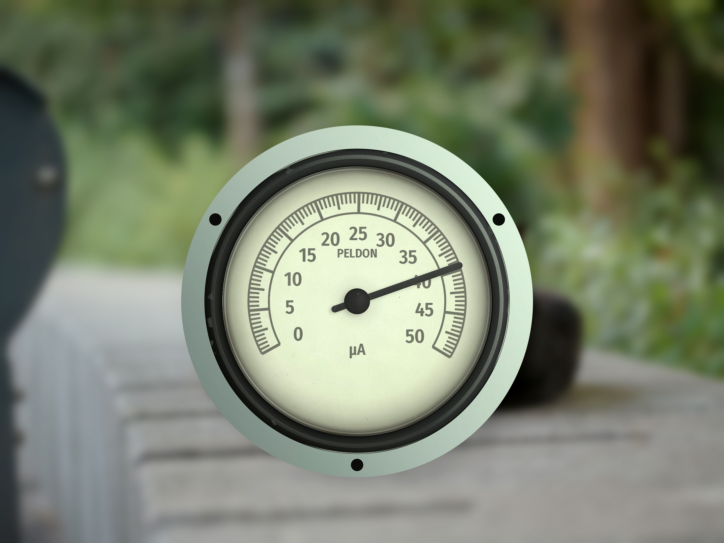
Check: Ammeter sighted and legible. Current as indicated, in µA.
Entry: 39.5 µA
